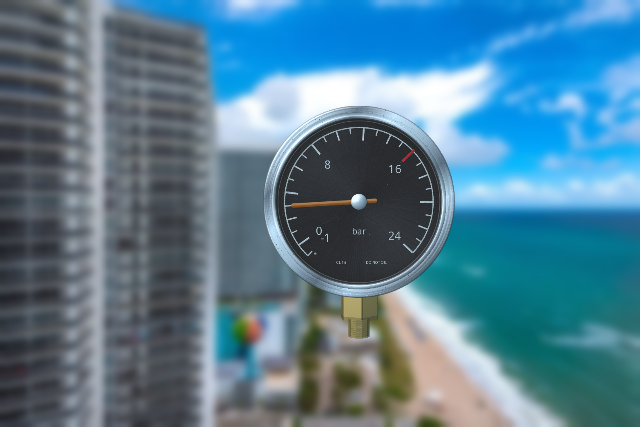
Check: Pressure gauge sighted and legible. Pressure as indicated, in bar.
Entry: 3 bar
